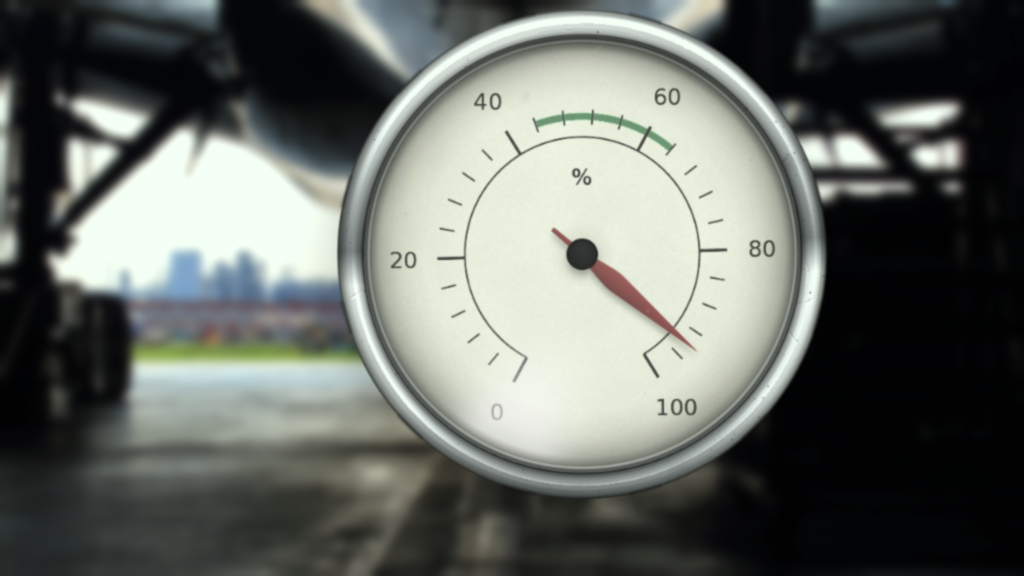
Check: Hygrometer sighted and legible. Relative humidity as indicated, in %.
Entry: 94 %
